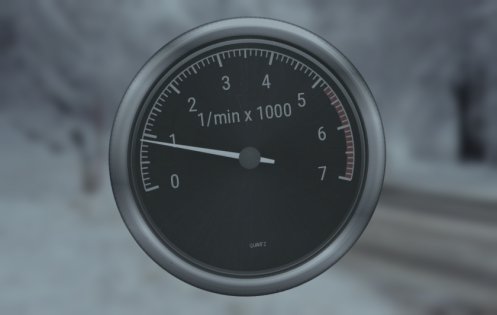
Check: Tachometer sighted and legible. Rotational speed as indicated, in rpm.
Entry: 900 rpm
